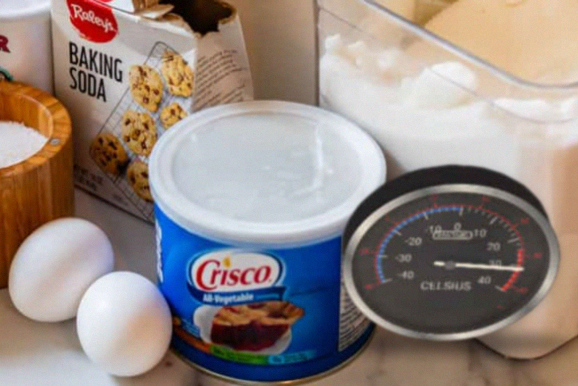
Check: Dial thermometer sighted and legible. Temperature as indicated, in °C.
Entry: 30 °C
